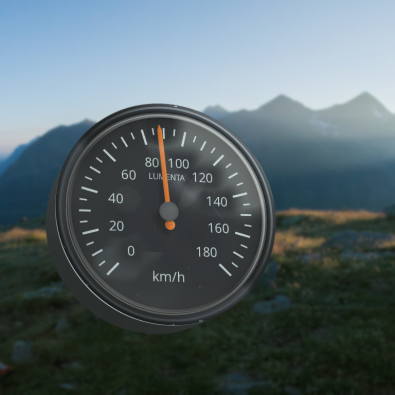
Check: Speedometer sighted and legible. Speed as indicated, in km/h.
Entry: 87.5 km/h
